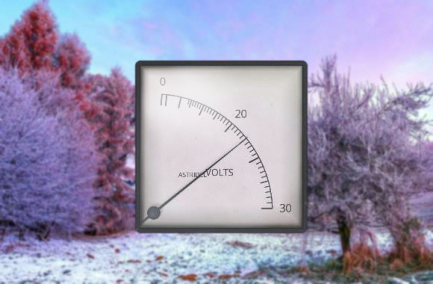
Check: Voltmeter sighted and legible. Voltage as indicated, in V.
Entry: 22.5 V
